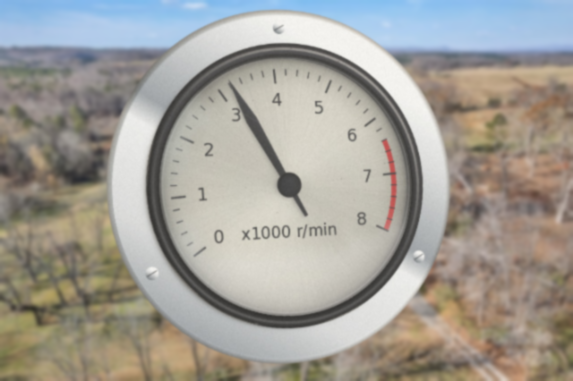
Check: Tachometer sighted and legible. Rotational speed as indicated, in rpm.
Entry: 3200 rpm
